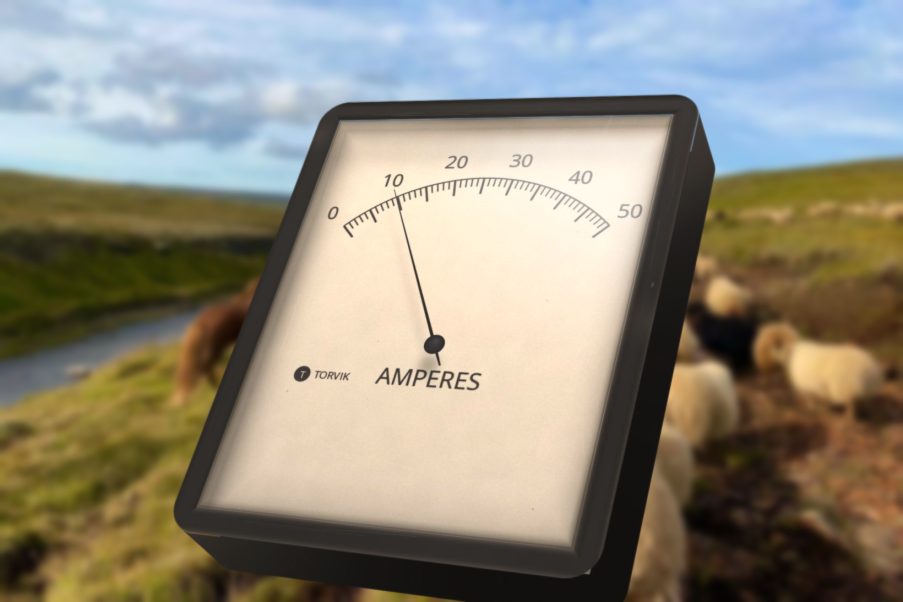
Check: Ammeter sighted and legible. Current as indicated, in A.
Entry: 10 A
